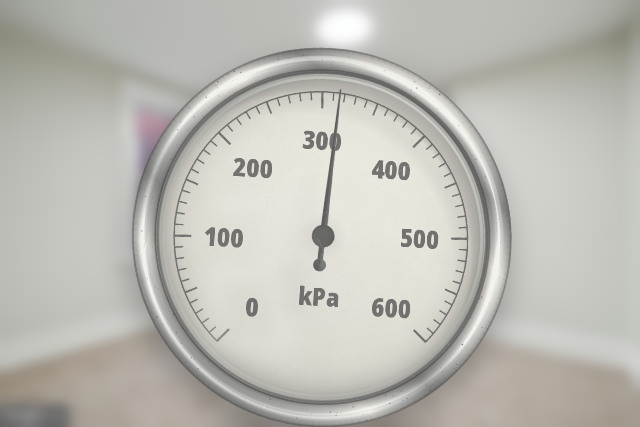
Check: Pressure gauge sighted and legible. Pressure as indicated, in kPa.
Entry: 315 kPa
